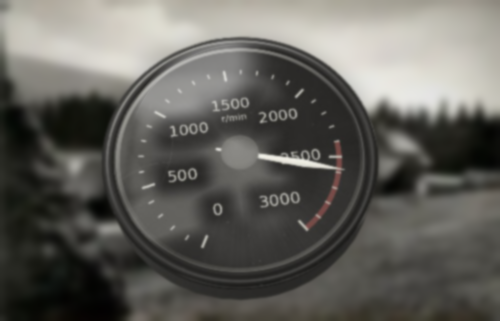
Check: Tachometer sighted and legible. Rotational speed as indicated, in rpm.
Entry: 2600 rpm
